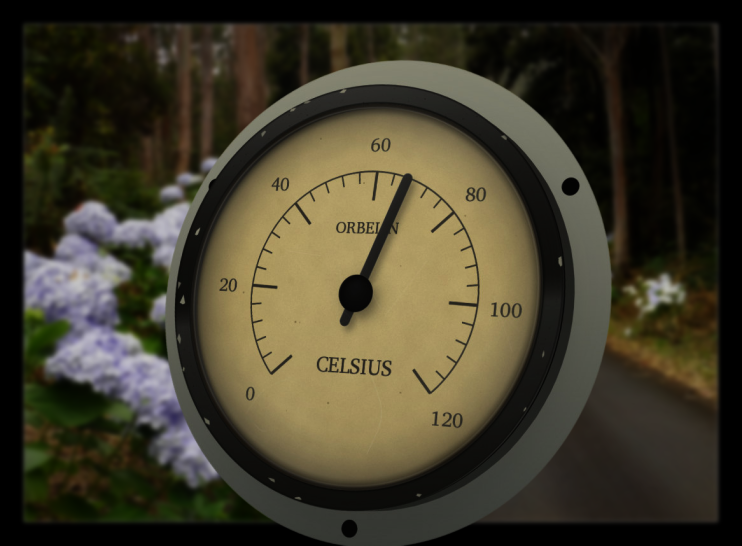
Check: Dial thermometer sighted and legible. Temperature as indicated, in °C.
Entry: 68 °C
